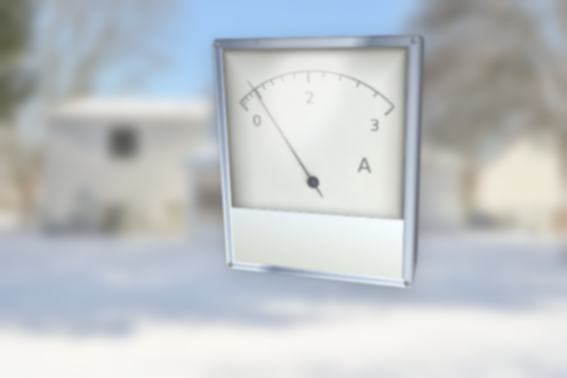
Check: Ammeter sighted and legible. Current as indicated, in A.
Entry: 1 A
